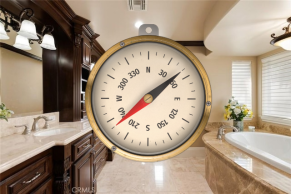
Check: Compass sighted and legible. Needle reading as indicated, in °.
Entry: 230 °
